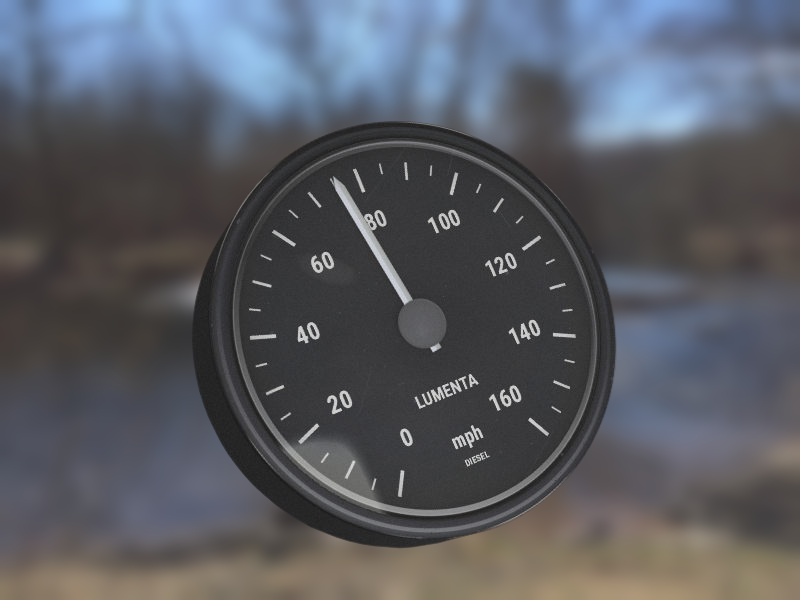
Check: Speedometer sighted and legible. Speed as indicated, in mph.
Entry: 75 mph
